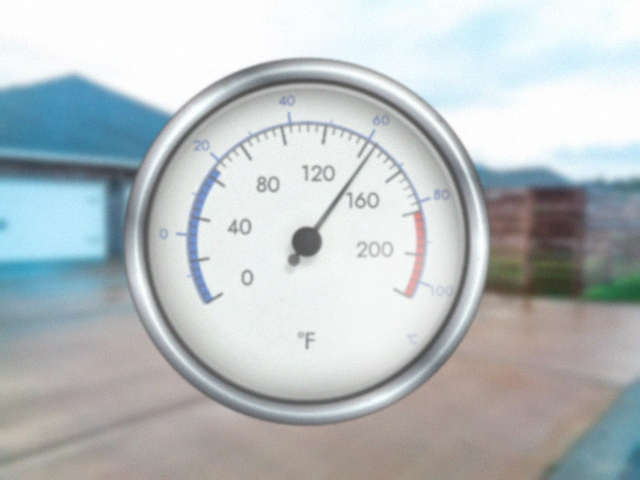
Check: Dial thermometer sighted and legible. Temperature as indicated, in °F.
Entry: 144 °F
